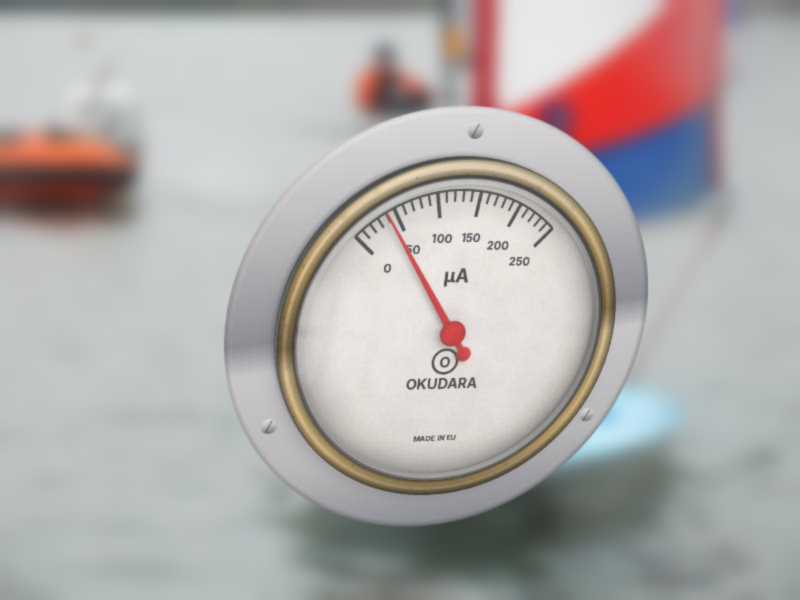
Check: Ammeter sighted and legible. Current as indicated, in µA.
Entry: 40 µA
